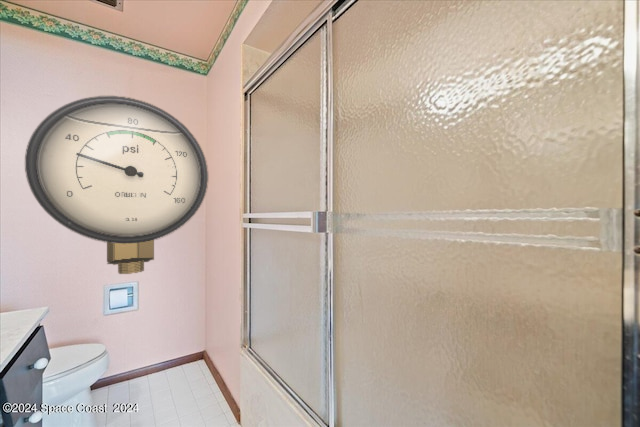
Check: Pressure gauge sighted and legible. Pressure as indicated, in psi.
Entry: 30 psi
